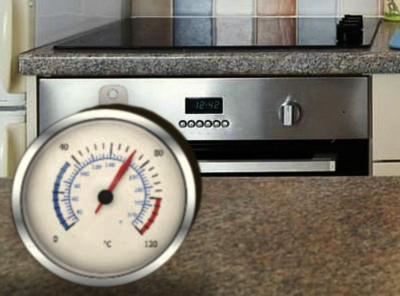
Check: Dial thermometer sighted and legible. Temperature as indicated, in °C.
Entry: 72 °C
